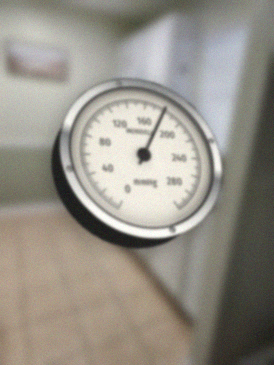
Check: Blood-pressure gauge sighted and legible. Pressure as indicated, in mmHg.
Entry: 180 mmHg
